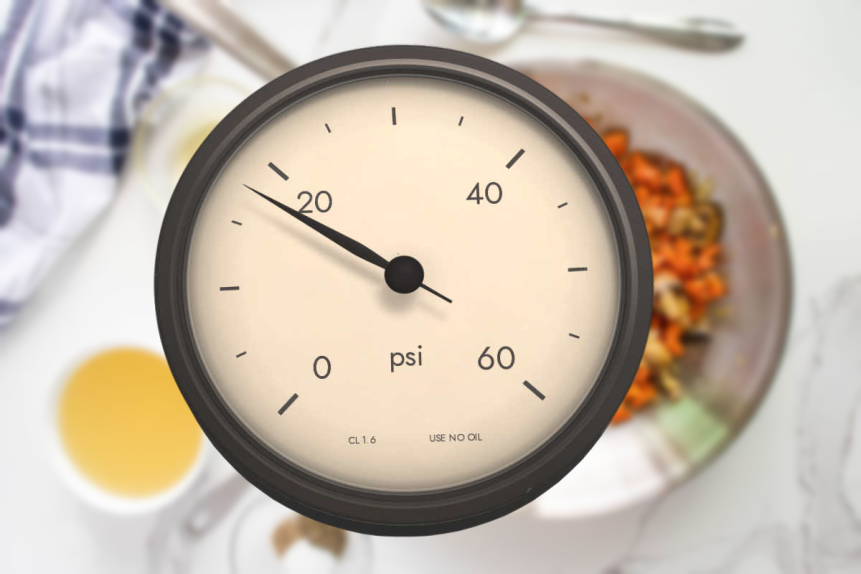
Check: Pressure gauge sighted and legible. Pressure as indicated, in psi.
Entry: 17.5 psi
